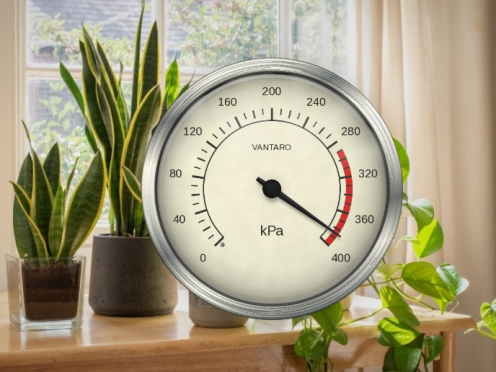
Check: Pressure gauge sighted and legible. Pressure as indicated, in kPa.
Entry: 385 kPa
